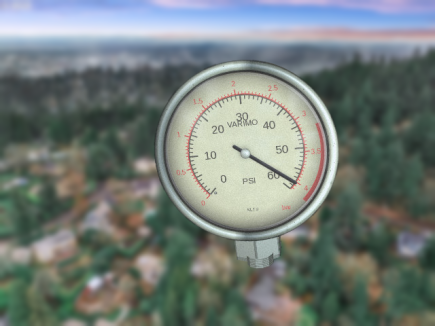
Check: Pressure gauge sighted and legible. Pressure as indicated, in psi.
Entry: 58 psi
